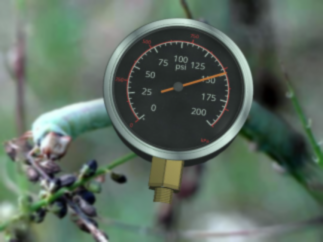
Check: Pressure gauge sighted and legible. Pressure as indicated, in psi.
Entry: 150 psi
